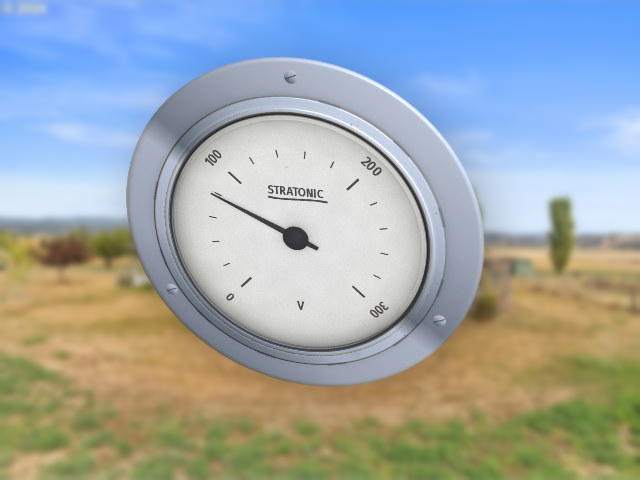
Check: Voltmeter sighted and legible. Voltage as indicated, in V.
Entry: 80 V
